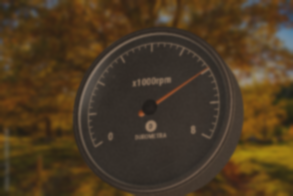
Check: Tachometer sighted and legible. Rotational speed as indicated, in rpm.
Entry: 6000 rpm
